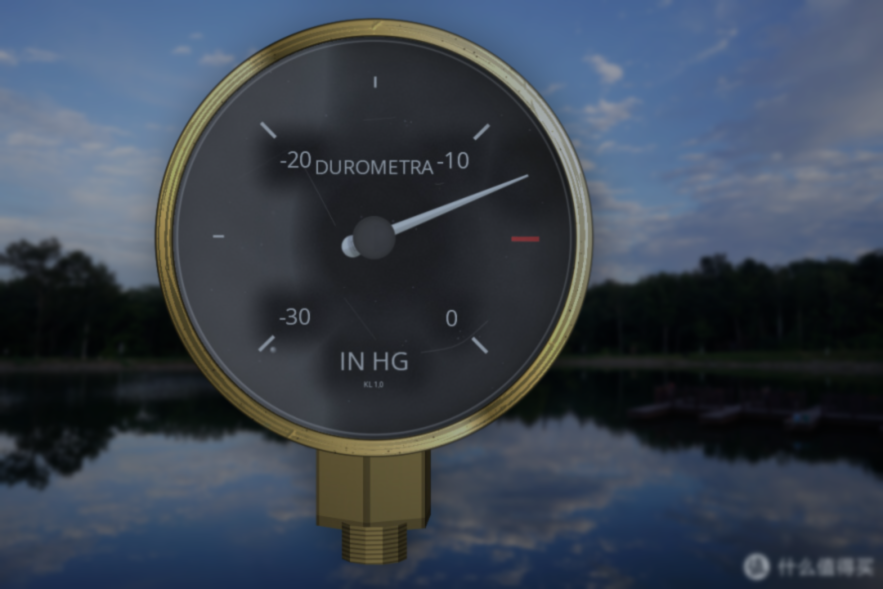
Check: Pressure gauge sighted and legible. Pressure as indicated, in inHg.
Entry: -7.5 inHg
